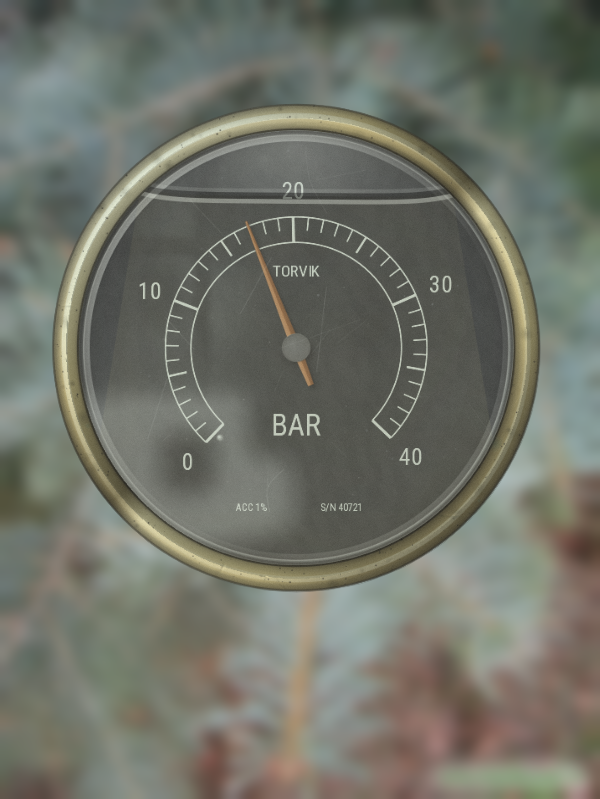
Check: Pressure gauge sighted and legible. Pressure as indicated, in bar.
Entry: 17 bar
